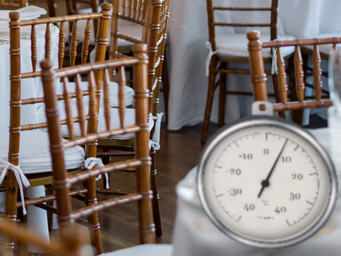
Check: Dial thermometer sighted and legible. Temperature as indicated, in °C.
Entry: 6 °C
